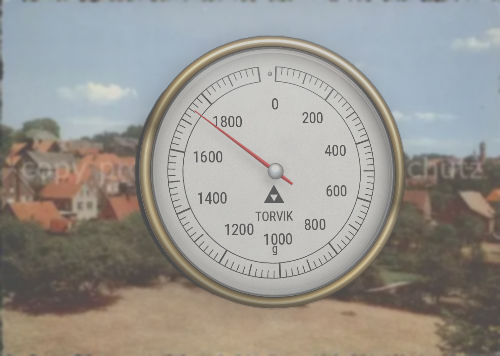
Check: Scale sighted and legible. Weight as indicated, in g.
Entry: 1740 g
